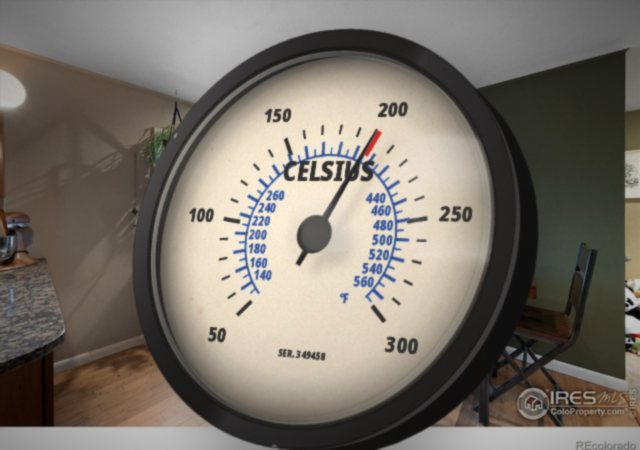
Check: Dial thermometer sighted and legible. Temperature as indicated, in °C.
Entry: 200 °C
